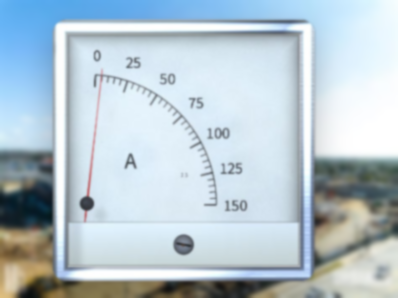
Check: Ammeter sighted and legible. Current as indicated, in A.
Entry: 5 A
